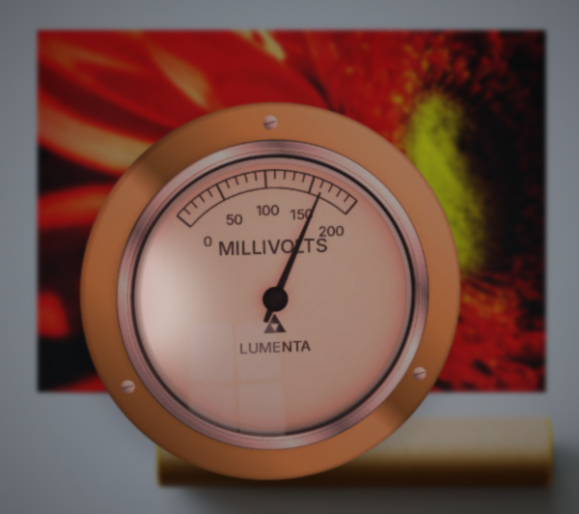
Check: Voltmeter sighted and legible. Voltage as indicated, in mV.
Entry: 160 mV
